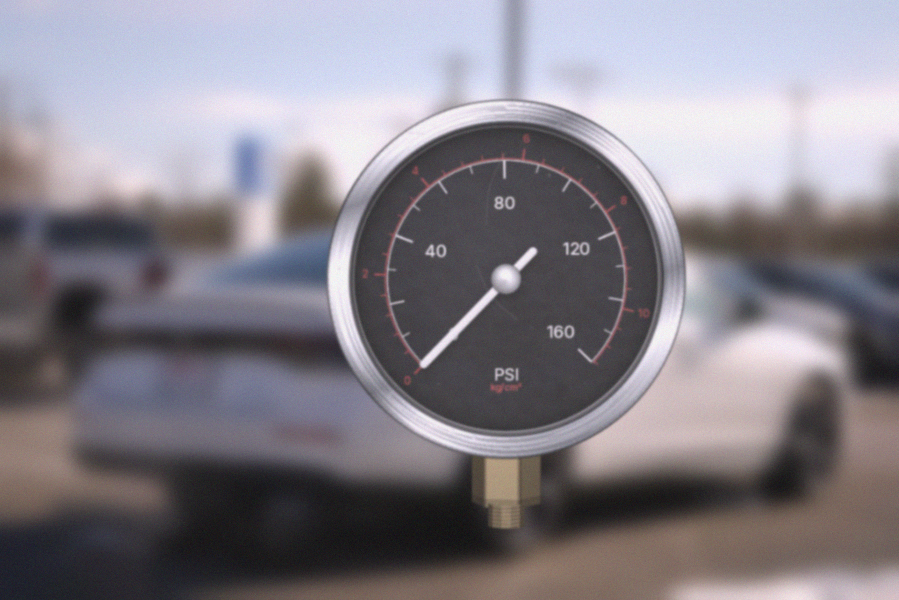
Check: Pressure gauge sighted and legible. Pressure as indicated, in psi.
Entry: 0 psi
